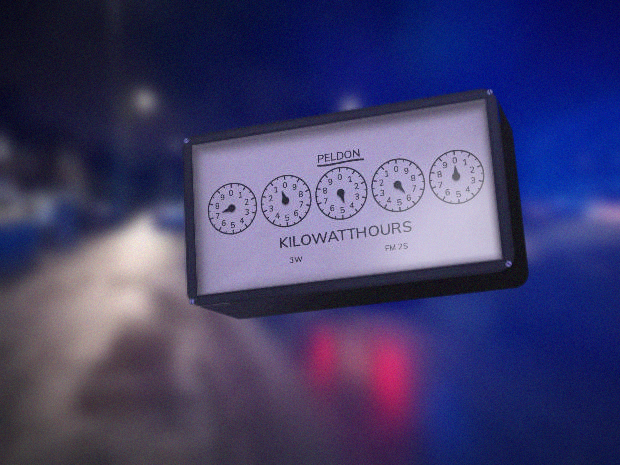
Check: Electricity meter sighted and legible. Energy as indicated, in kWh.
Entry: 70460 kWh
